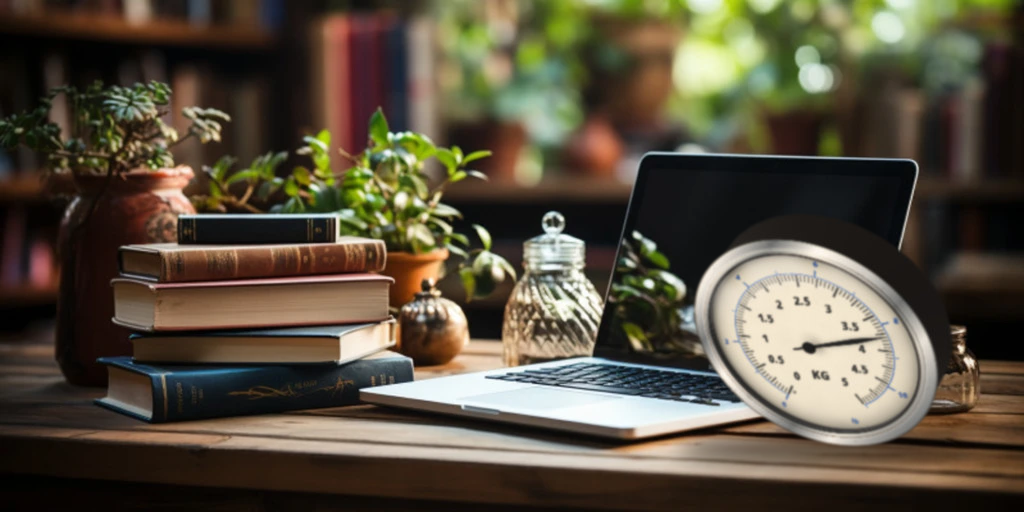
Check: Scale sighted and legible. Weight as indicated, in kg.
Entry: 3.75 kg
